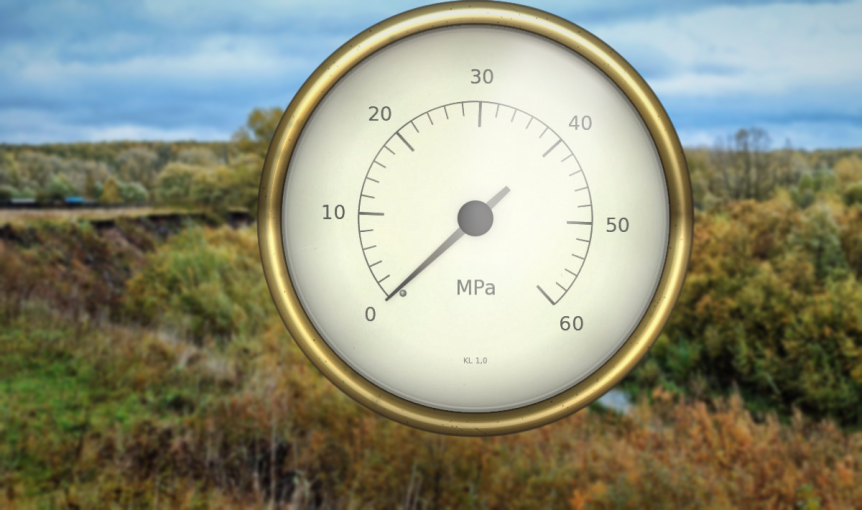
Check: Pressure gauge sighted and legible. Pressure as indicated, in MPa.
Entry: 0 MPa
